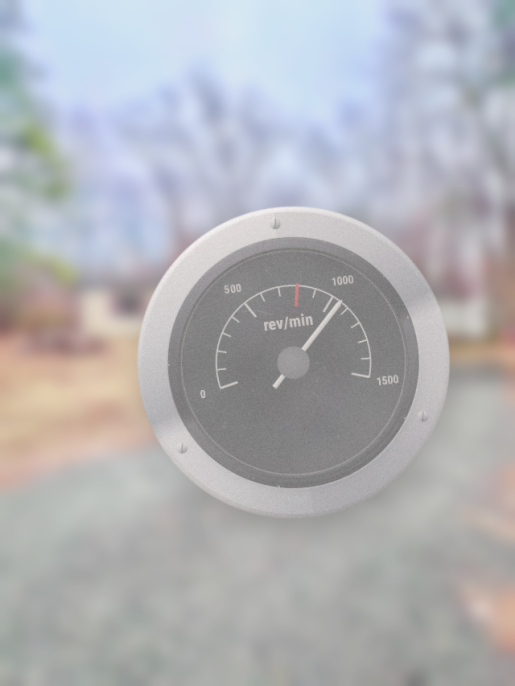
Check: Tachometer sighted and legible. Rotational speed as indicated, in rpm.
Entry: 1050 rpm
